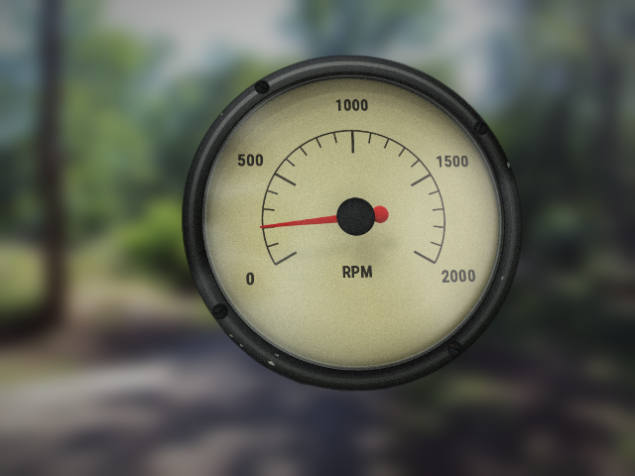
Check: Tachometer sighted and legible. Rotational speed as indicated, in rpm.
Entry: 200 rpm
